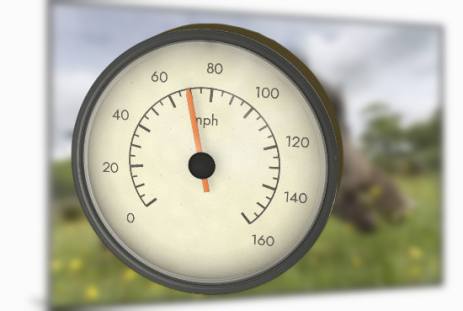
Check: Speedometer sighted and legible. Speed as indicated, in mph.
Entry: 70 mph
